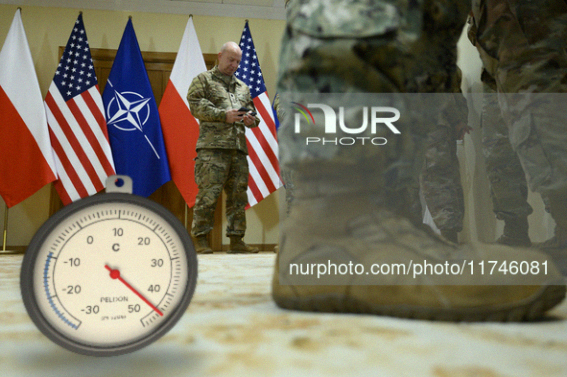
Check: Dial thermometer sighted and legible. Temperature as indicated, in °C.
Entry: 45 °C
